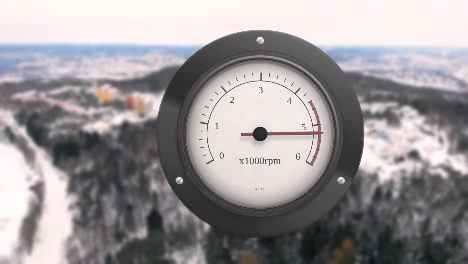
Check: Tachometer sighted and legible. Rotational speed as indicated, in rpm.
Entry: 5200 rpm
